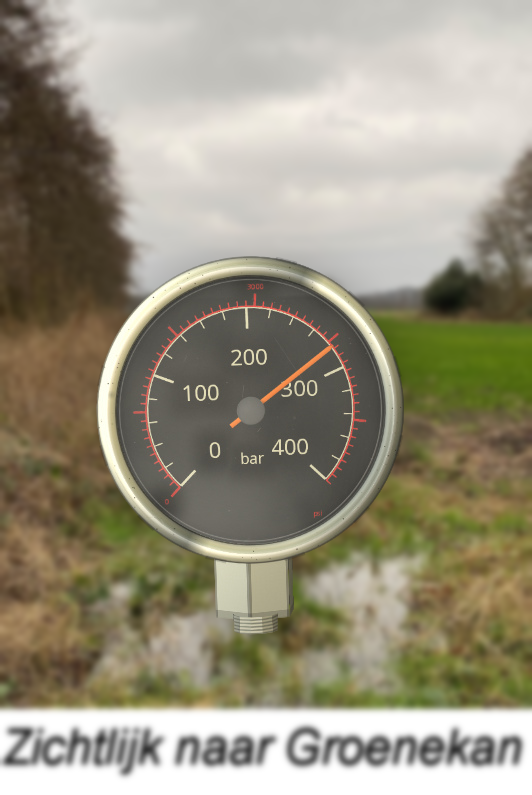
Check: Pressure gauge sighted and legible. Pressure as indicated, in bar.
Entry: 280 bar
